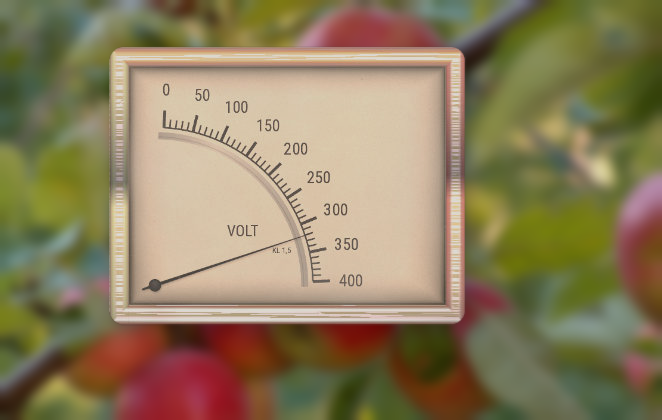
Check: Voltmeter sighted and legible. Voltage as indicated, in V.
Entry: 320 V
